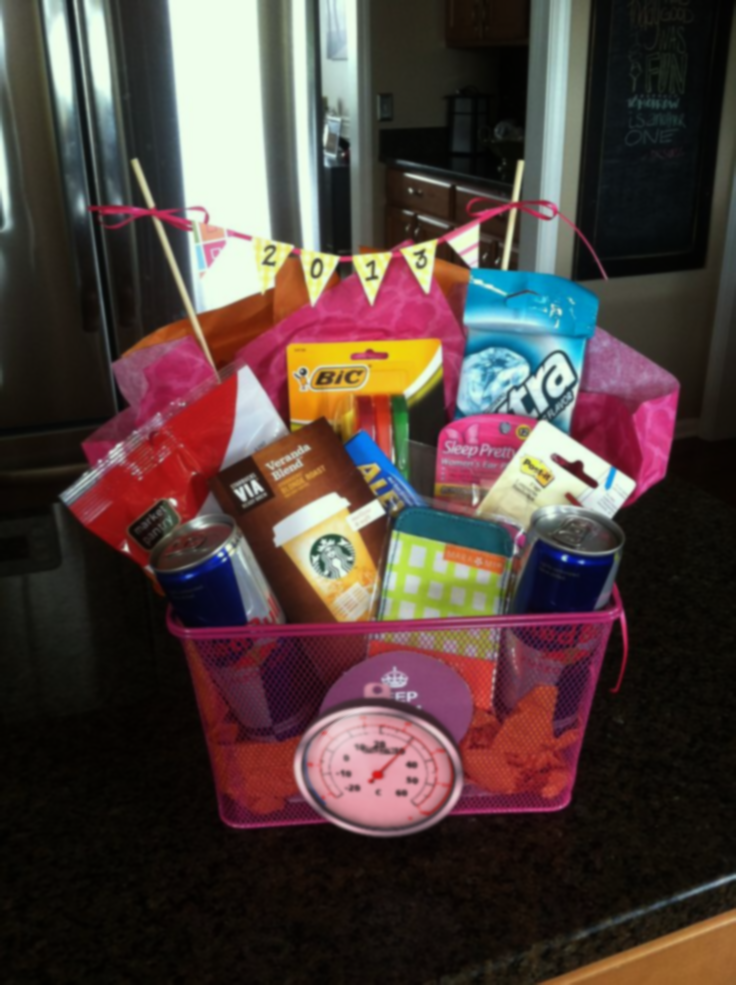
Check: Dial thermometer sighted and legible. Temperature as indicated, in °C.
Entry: 30 °C
